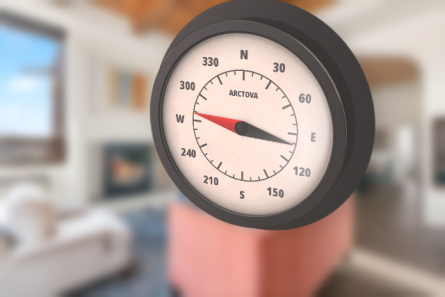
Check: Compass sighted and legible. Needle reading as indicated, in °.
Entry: 280 °
